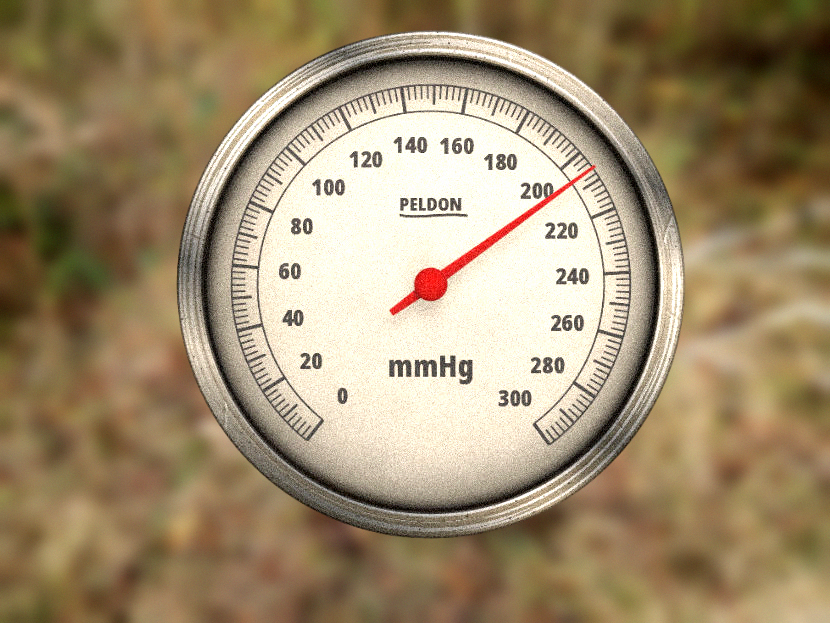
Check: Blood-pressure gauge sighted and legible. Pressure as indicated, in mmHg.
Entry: 206 mmHg
